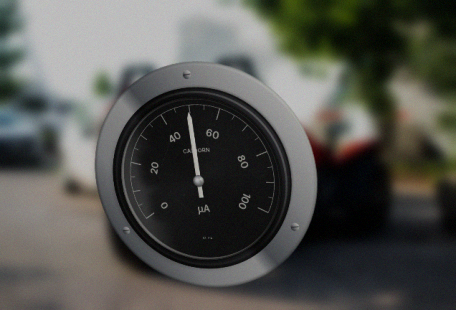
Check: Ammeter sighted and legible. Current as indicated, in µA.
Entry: 50 µA
